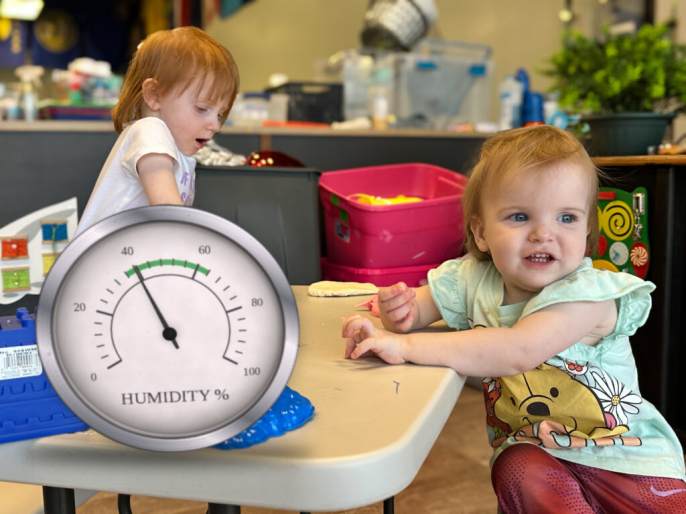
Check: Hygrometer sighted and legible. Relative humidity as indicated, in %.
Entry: 40 %
